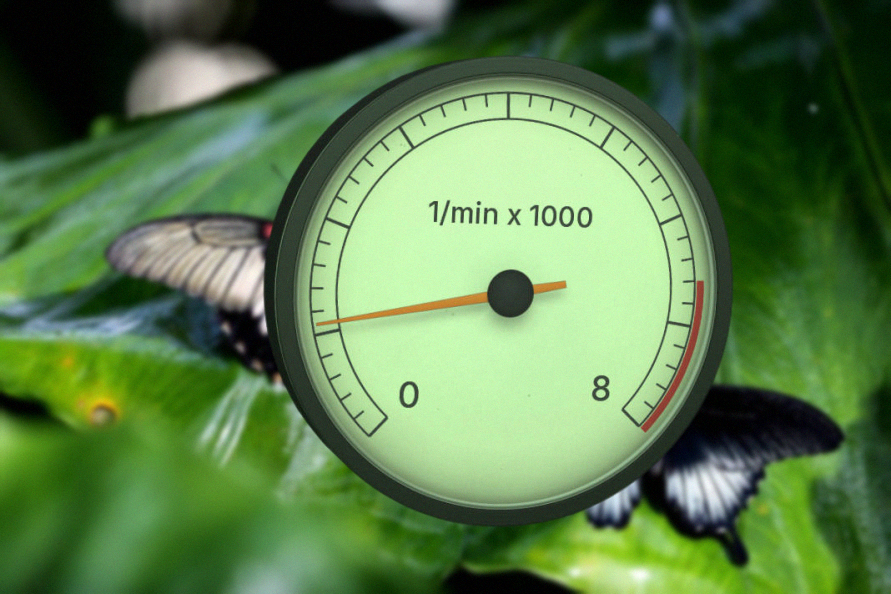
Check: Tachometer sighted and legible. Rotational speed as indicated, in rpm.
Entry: 1100 rpm
